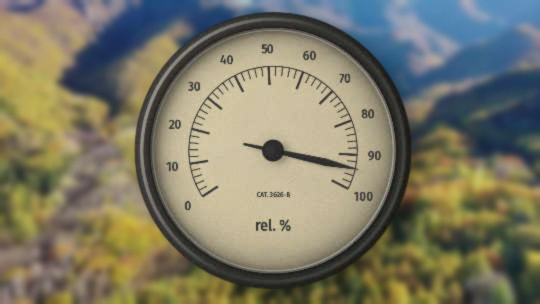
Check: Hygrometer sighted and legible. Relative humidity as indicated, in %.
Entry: 94 %
